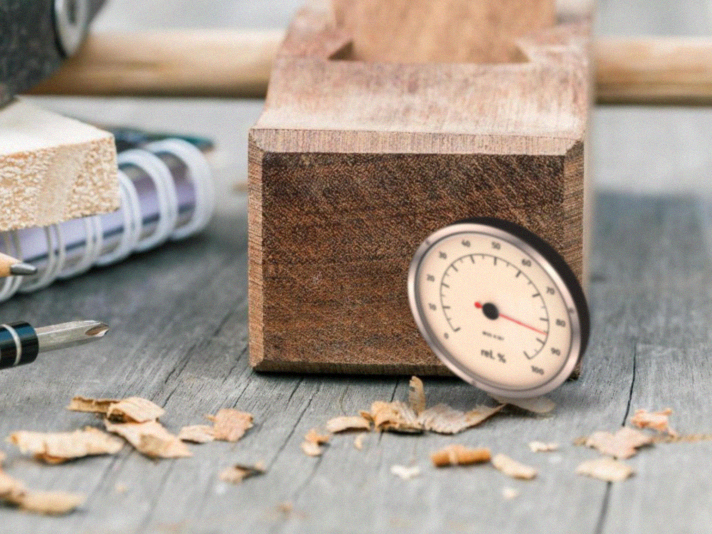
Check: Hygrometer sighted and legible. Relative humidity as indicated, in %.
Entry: 85 %
